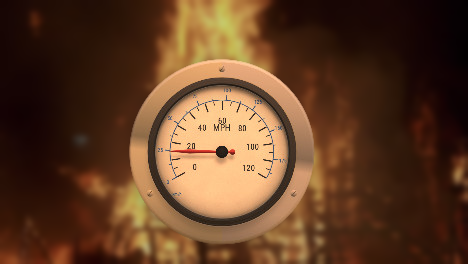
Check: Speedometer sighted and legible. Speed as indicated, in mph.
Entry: 15 mph
